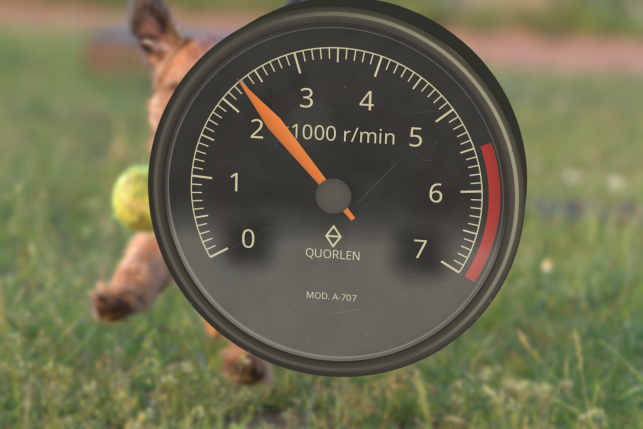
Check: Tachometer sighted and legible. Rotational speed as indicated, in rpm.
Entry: 2300 rpm
